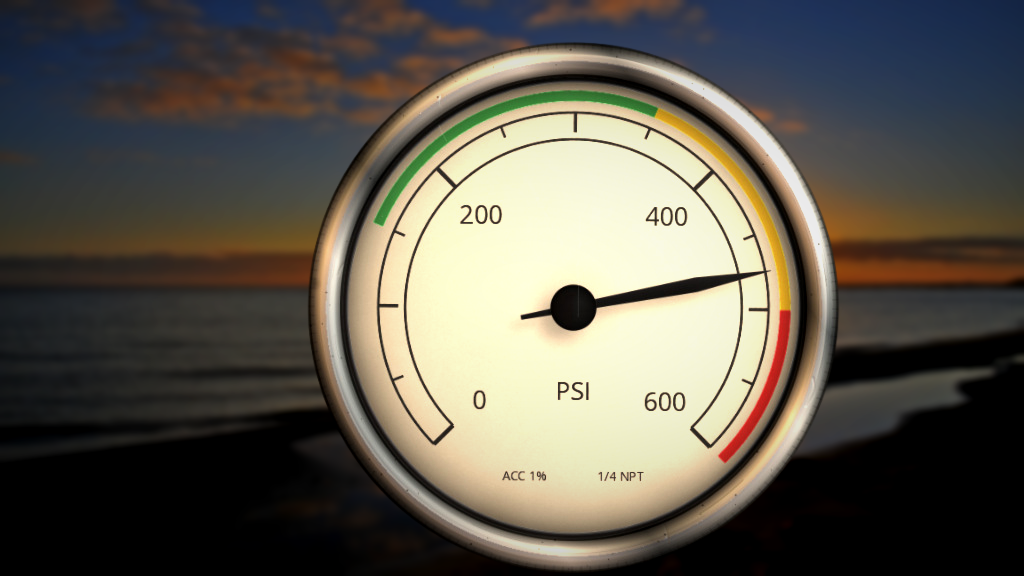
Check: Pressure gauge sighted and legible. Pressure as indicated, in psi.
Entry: 475 psi
